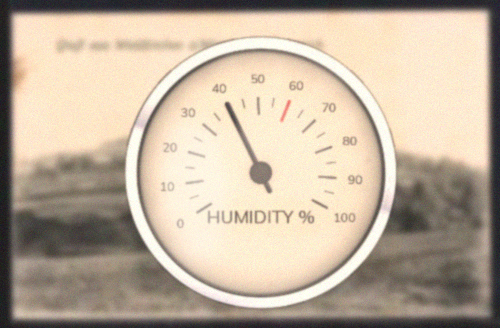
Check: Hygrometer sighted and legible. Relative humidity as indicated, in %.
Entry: 40 %
